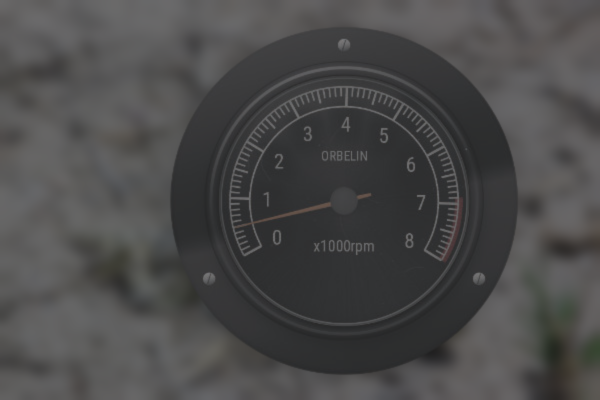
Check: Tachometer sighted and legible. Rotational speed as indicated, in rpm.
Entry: 500 rpm
